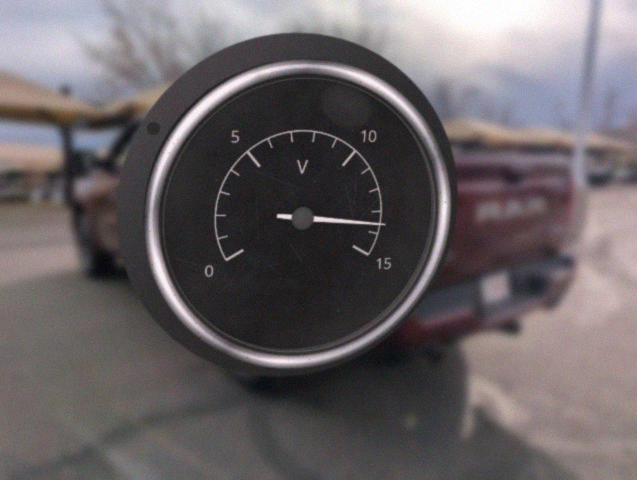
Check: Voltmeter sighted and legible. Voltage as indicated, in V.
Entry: 13.5 V
